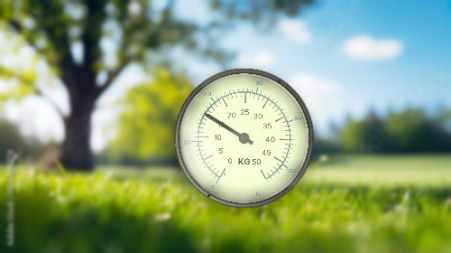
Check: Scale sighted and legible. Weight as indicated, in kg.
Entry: 15 kg
